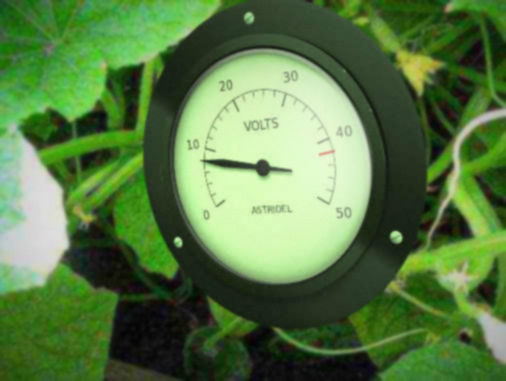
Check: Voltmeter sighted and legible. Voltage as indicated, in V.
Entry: 8 V
